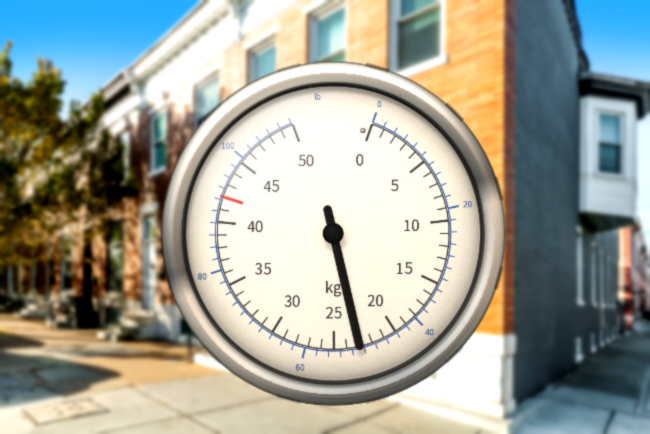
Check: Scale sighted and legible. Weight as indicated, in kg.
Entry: 23 kg
